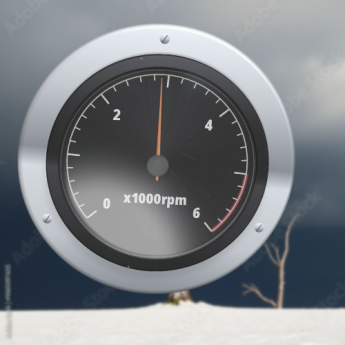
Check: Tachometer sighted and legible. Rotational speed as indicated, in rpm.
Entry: 2900 rpm
